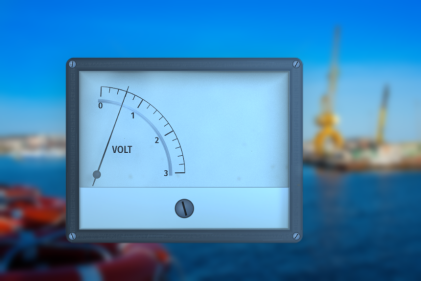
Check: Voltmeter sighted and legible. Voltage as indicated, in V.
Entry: 0.6 V
